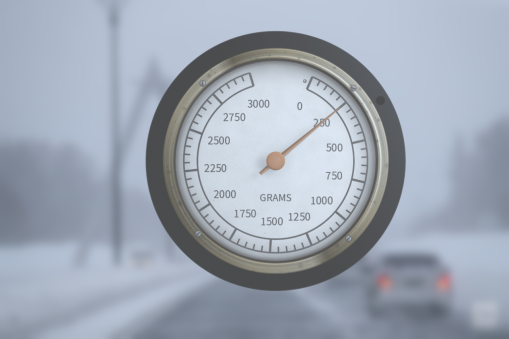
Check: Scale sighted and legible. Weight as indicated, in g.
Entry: 250 g
